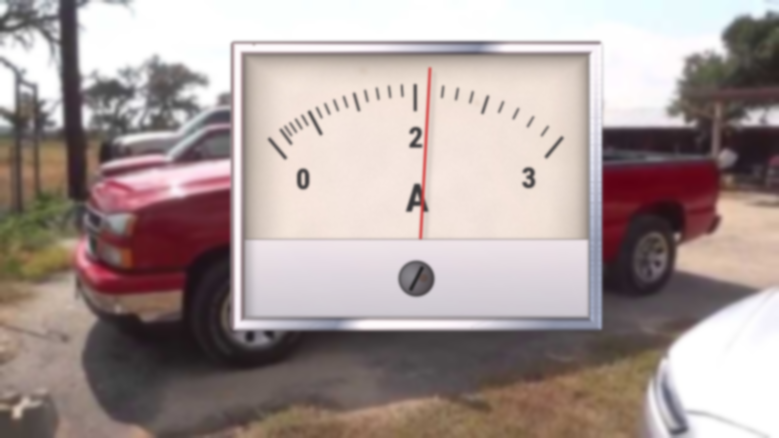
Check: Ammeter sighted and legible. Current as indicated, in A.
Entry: 2.1 A
